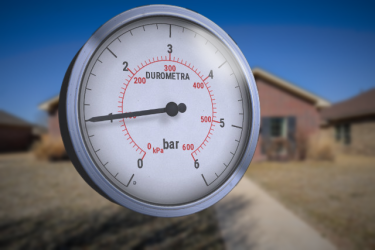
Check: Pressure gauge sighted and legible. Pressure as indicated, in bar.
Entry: 1 bar
